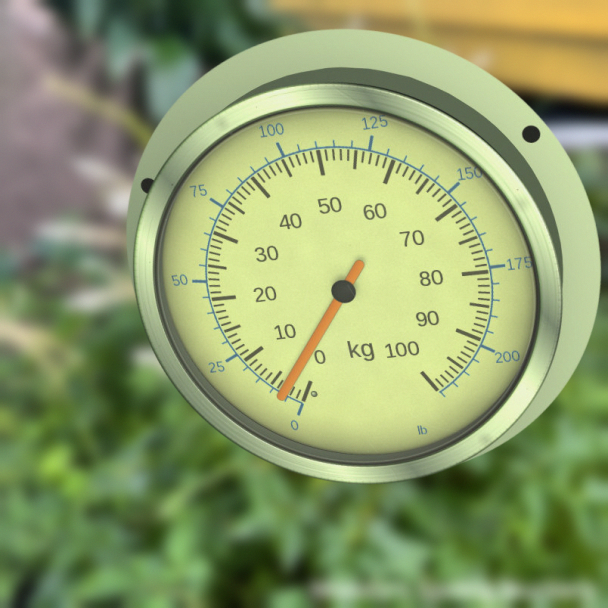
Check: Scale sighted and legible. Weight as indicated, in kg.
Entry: 3 kg
